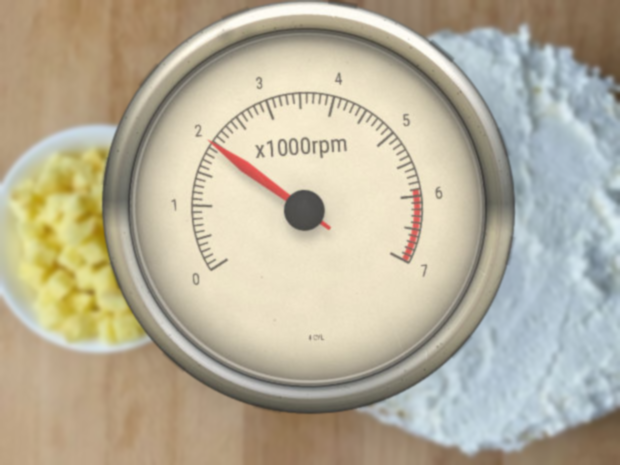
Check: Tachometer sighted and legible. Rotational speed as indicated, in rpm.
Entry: 2000 rpm
